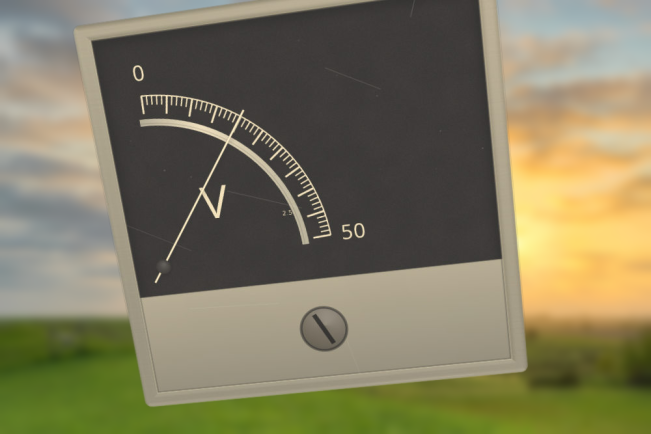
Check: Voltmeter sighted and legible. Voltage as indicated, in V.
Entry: 20 V
